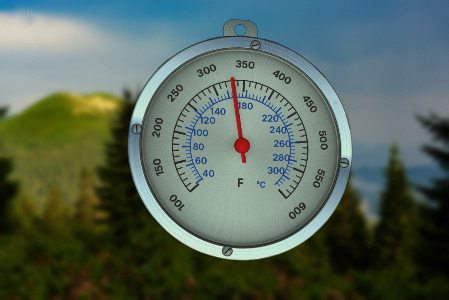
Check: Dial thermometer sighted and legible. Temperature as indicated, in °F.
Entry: 330 °F
